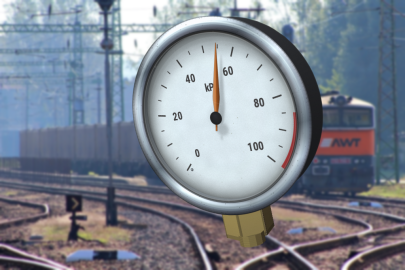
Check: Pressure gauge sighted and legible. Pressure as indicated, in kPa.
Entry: 55 kPa
